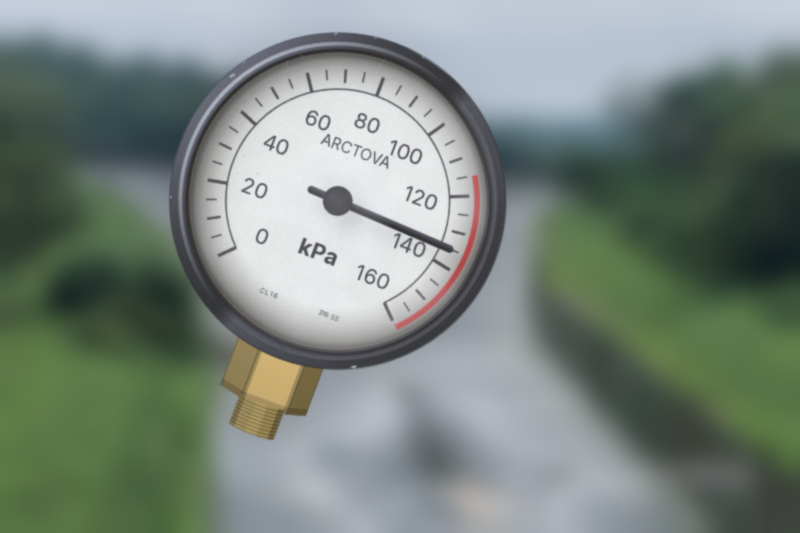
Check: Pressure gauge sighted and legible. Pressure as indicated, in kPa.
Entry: 135 kPa
